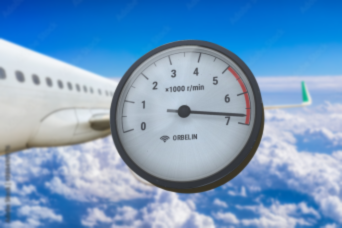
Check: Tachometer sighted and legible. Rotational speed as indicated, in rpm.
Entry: 6750 rpm
